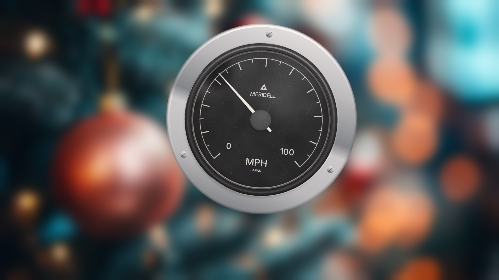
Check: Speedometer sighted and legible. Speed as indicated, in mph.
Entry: 32.5 mph
